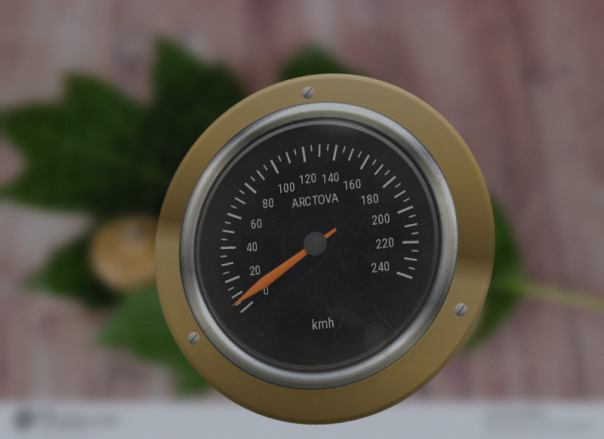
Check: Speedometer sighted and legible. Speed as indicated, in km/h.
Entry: 5 km/h
